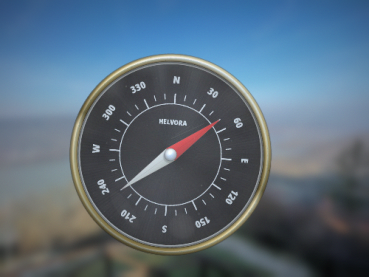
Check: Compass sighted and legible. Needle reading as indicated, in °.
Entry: 50 °
